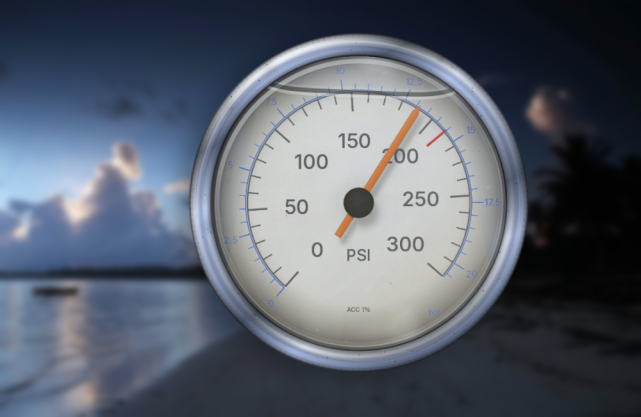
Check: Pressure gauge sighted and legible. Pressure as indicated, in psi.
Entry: 190 psi
